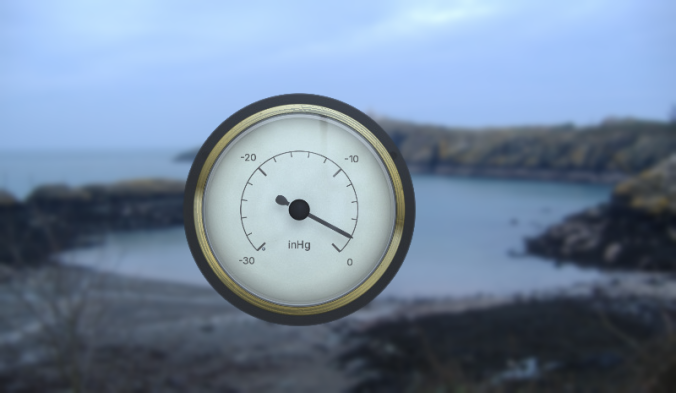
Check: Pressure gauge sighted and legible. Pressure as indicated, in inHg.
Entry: -2 inHg
